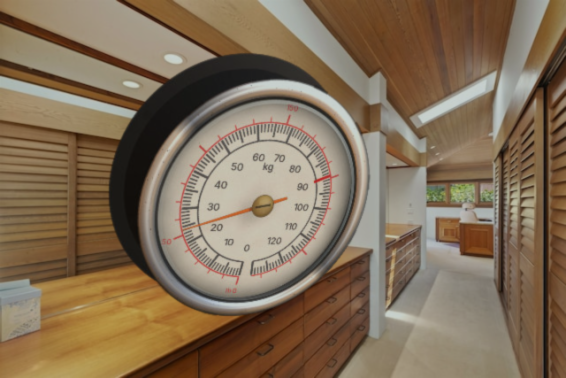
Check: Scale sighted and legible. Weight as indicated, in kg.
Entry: 25 kg
